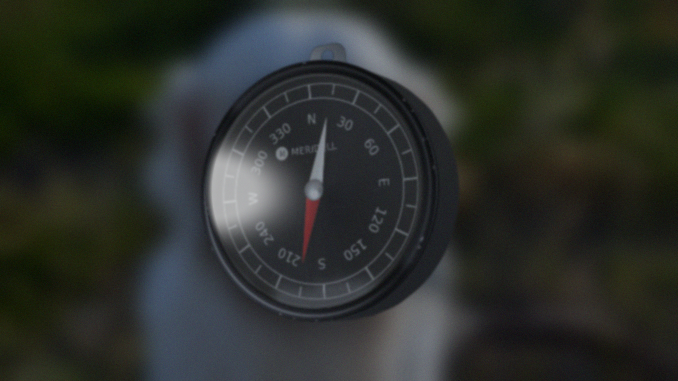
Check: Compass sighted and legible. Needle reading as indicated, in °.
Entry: 195 °
